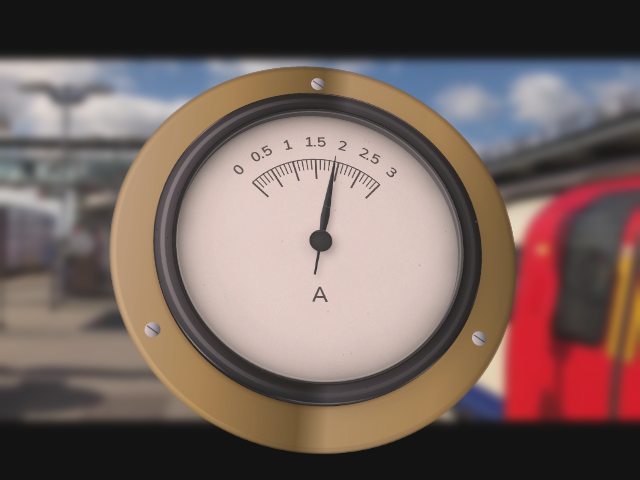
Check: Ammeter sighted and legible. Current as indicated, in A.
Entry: 1.9 A
